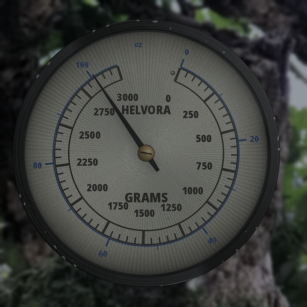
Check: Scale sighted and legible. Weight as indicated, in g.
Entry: 2850 g
